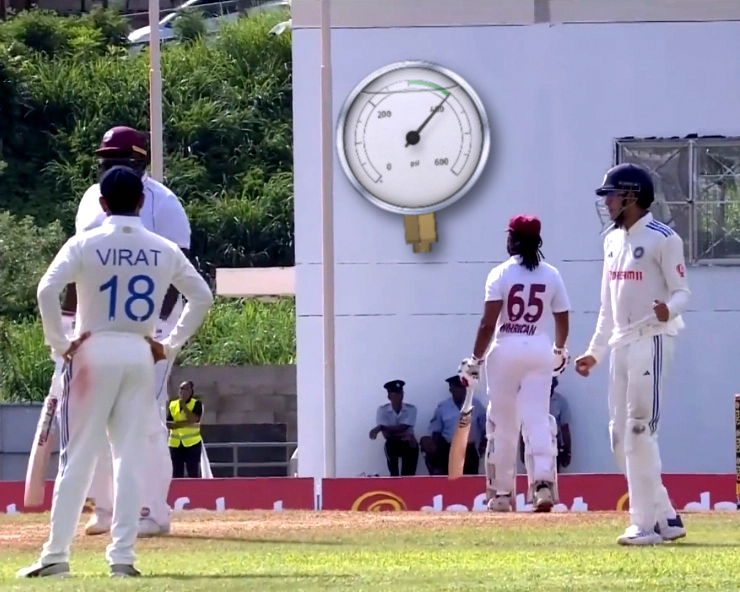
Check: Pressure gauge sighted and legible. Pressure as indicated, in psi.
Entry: 400 psi
